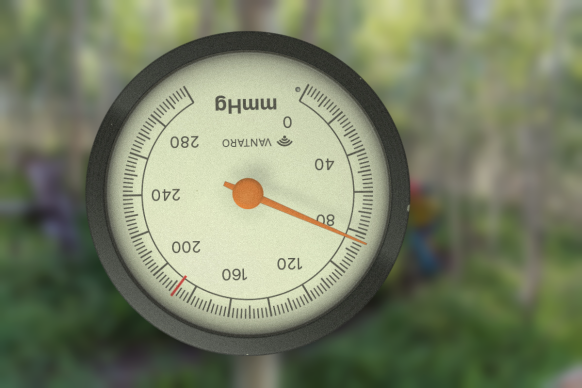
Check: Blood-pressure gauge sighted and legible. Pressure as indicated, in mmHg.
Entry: 84 mmHg
